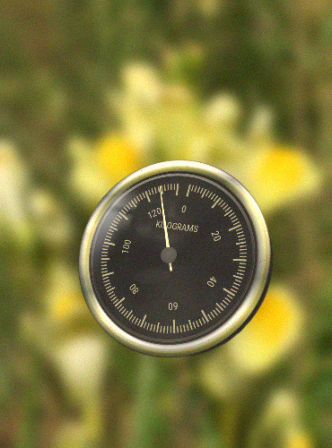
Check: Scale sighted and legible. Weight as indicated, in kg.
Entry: 125 kg
